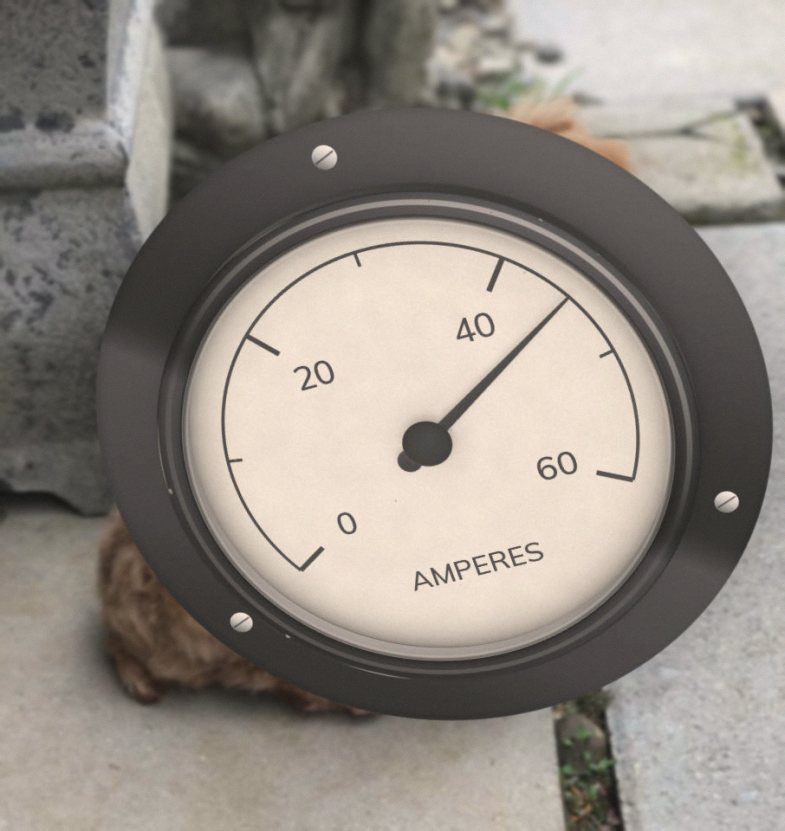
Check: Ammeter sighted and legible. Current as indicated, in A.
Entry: 45 A
